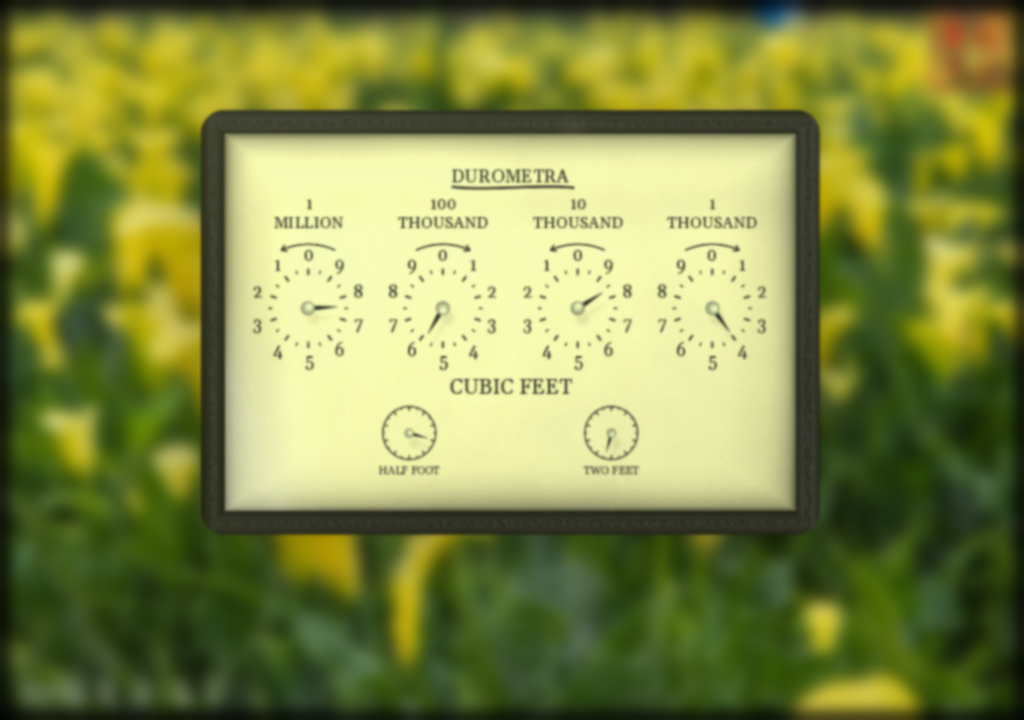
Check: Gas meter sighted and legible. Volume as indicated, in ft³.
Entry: 758400 ft³
